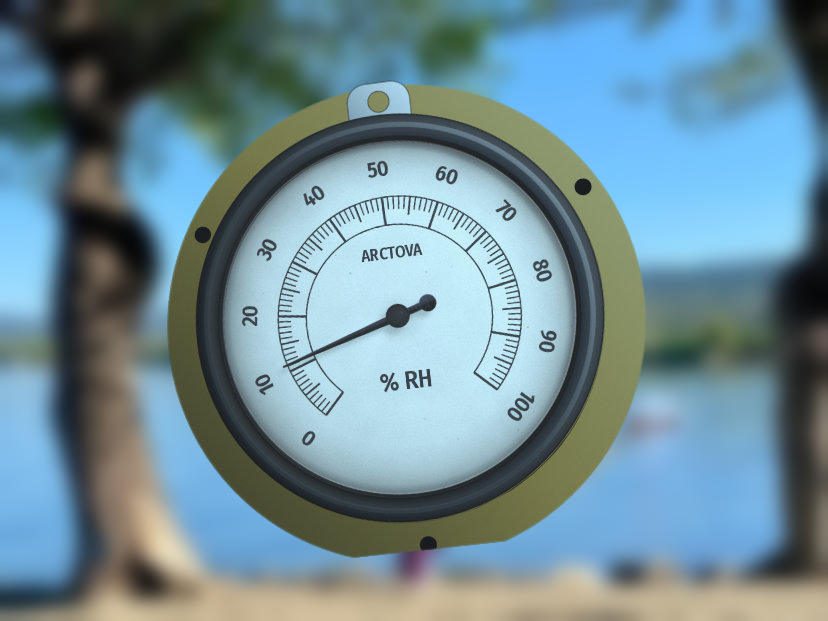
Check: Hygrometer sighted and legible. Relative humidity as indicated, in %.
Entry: 11 %
